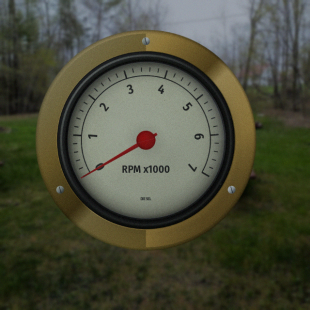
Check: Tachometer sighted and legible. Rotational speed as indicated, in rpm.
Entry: 0 rpm
